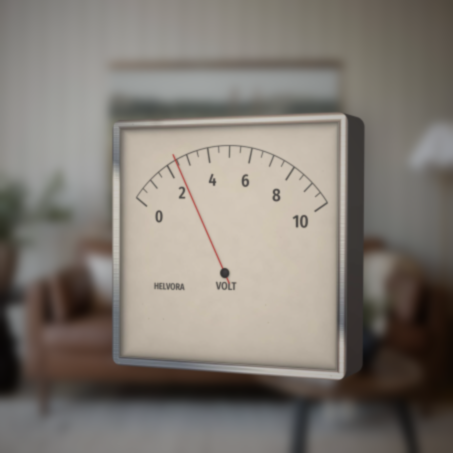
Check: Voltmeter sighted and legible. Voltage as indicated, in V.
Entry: 2.5 V
